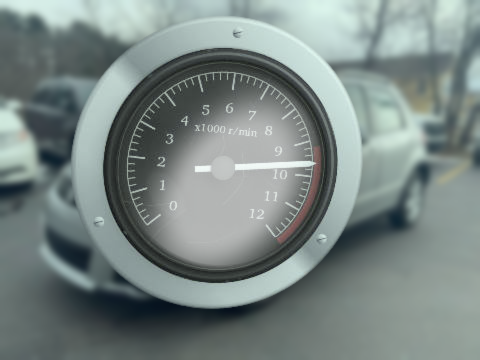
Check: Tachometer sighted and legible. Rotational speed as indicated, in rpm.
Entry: 9600 rpm
